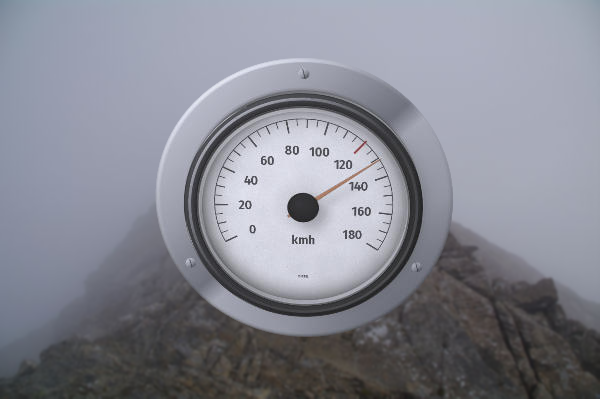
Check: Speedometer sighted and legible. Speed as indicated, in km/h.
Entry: 130 km/h
